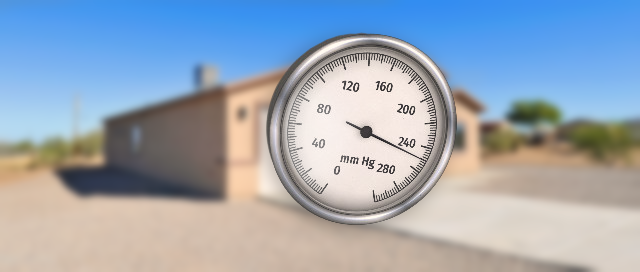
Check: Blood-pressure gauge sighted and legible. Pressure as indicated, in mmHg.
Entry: 250 mmHg
